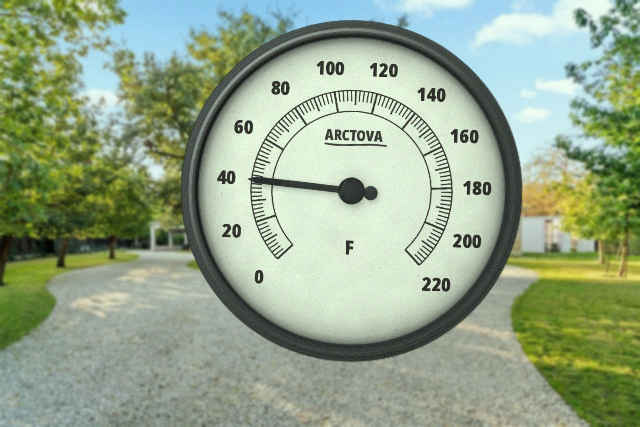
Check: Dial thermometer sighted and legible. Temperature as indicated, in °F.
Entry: 40 °F
